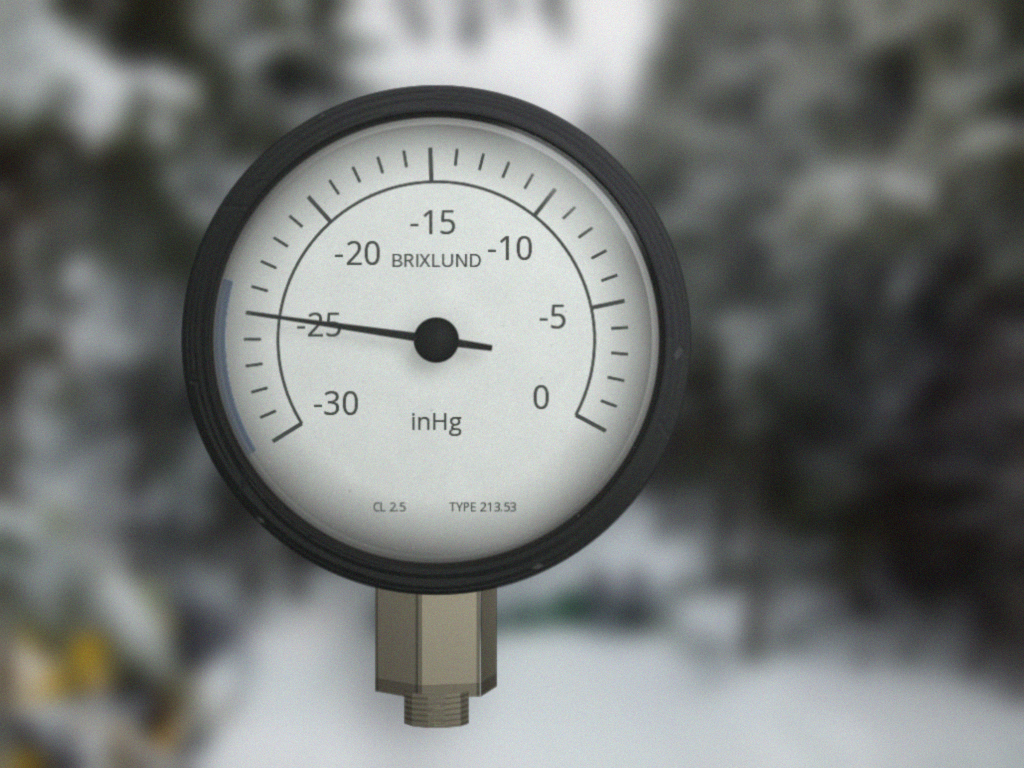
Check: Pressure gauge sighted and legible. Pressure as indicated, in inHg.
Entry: -25 inHg
